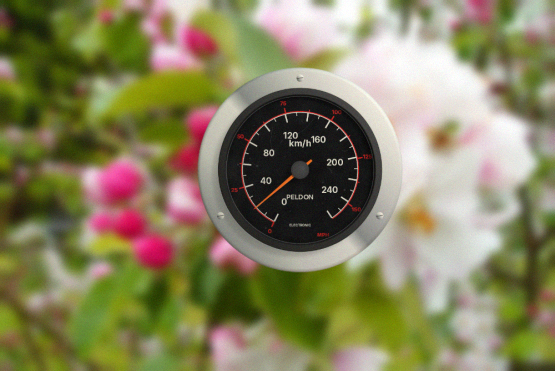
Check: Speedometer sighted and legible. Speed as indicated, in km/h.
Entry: 20 km/h
